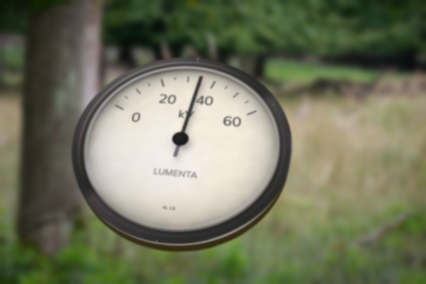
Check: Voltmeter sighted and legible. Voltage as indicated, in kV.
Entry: 35 kV
